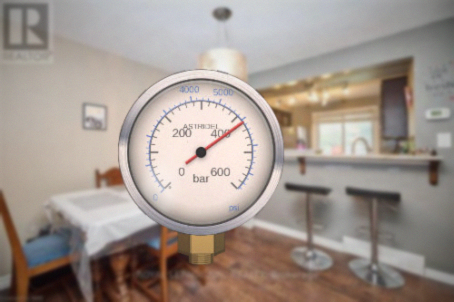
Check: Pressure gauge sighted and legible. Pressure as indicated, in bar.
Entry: 420 bar
